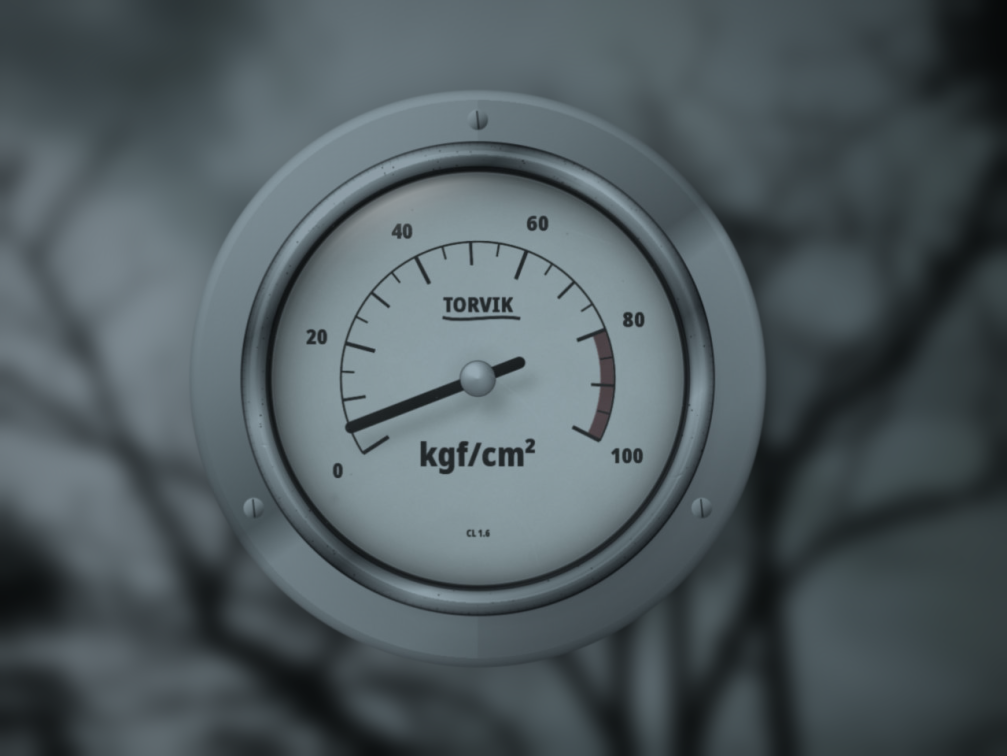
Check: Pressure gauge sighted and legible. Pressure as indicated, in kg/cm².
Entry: 5 kg/cm²
